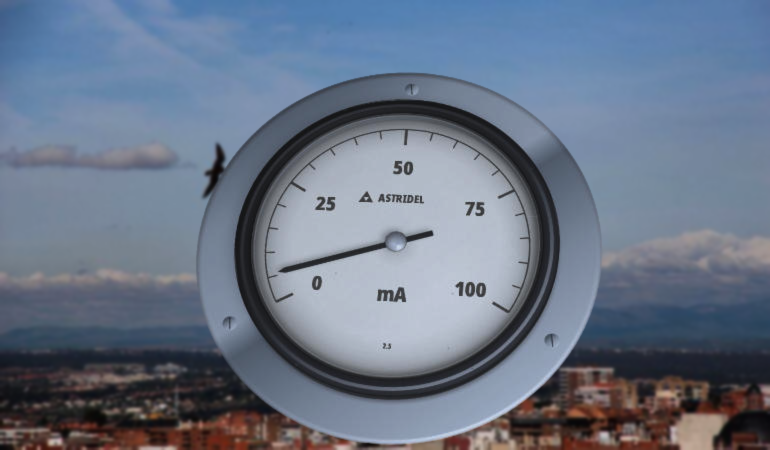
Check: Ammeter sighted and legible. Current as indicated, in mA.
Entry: 5 mA
